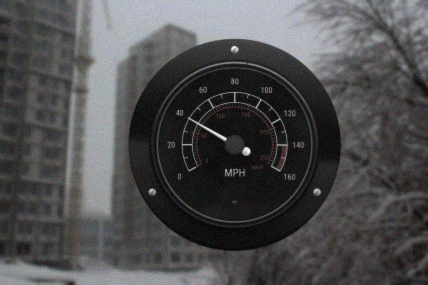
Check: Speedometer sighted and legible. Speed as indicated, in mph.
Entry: 40 mph
